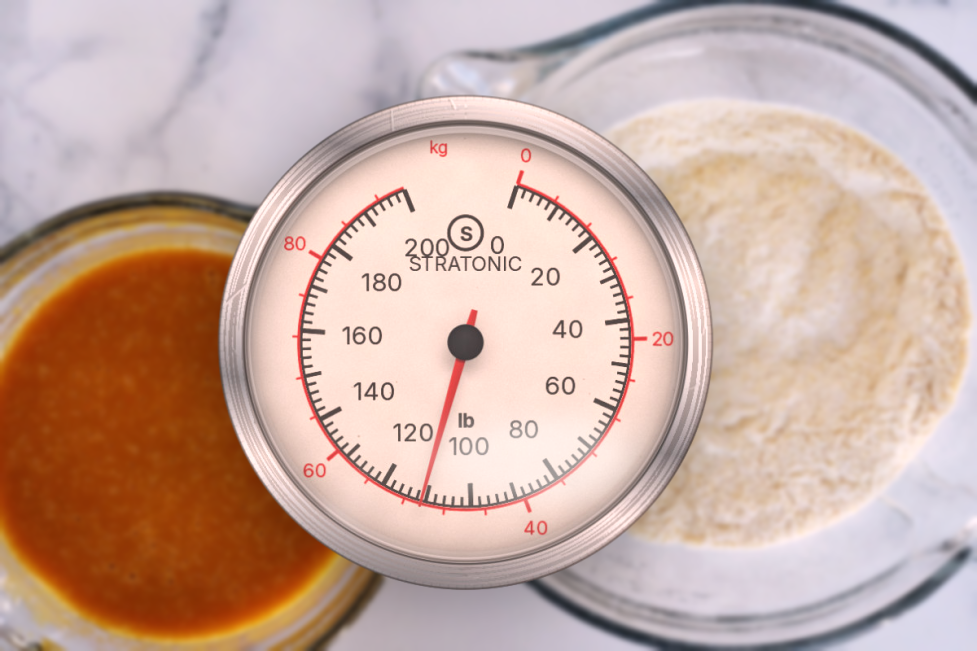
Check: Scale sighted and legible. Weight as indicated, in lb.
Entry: 111 lb
